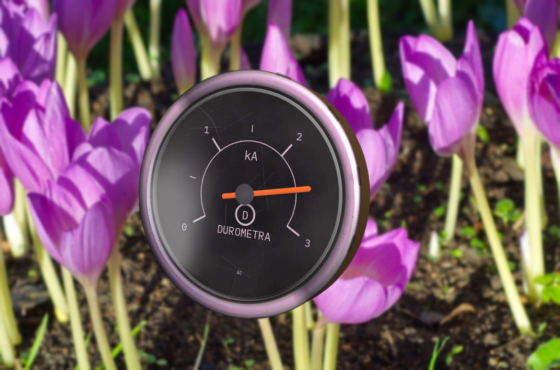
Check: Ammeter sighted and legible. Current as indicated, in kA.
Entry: 2.5 kA
